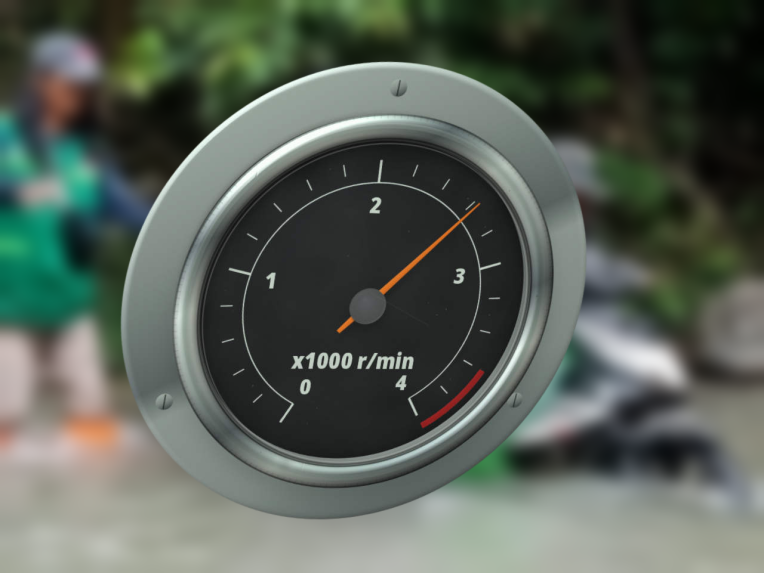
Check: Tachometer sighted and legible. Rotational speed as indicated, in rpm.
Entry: 2600 rpm
